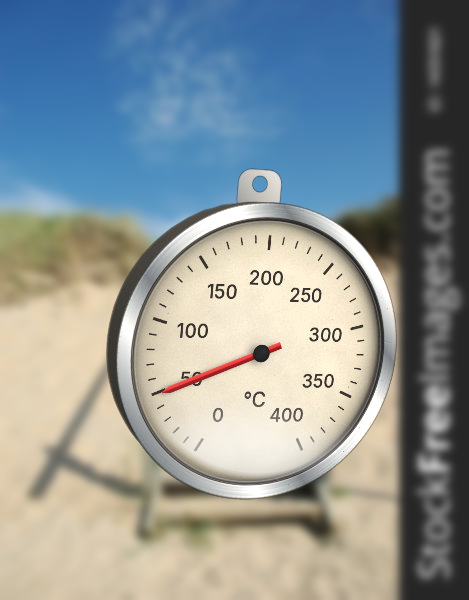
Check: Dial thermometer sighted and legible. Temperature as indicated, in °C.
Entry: 50 °C
